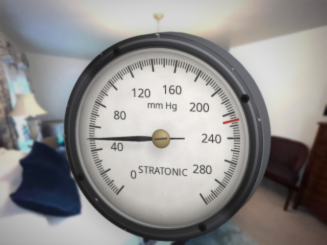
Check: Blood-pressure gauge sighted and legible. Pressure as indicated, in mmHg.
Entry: 50 mmHg
